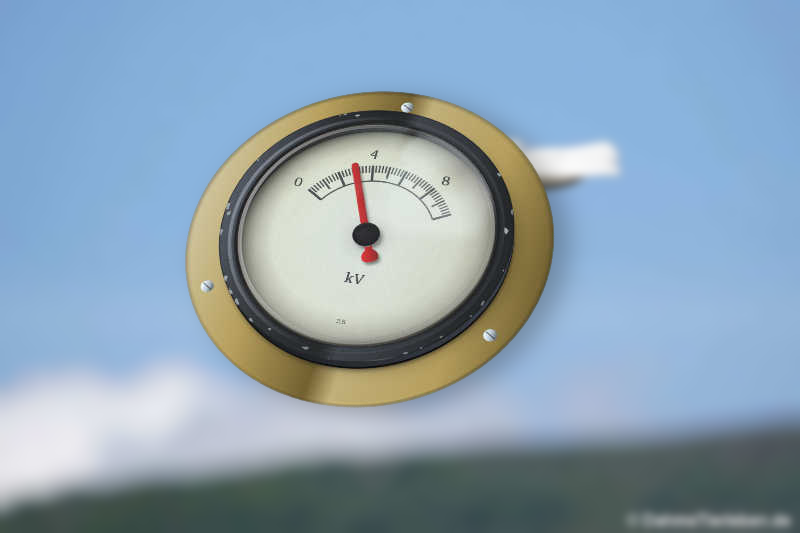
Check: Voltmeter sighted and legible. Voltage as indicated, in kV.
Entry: 3 kV
